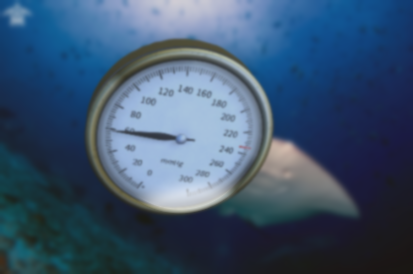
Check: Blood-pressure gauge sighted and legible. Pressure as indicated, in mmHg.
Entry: 60 mmHg
